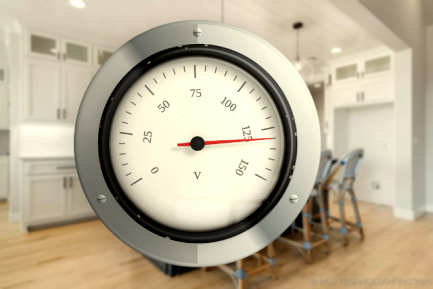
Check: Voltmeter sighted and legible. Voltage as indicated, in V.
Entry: 130 V
